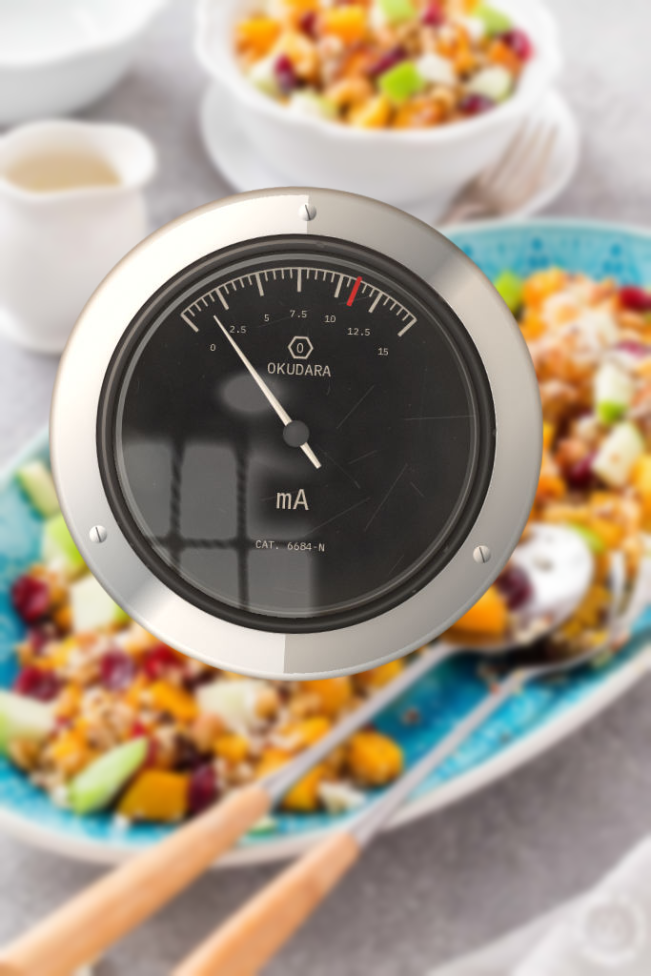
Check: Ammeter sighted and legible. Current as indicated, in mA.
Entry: 1.5 mA
